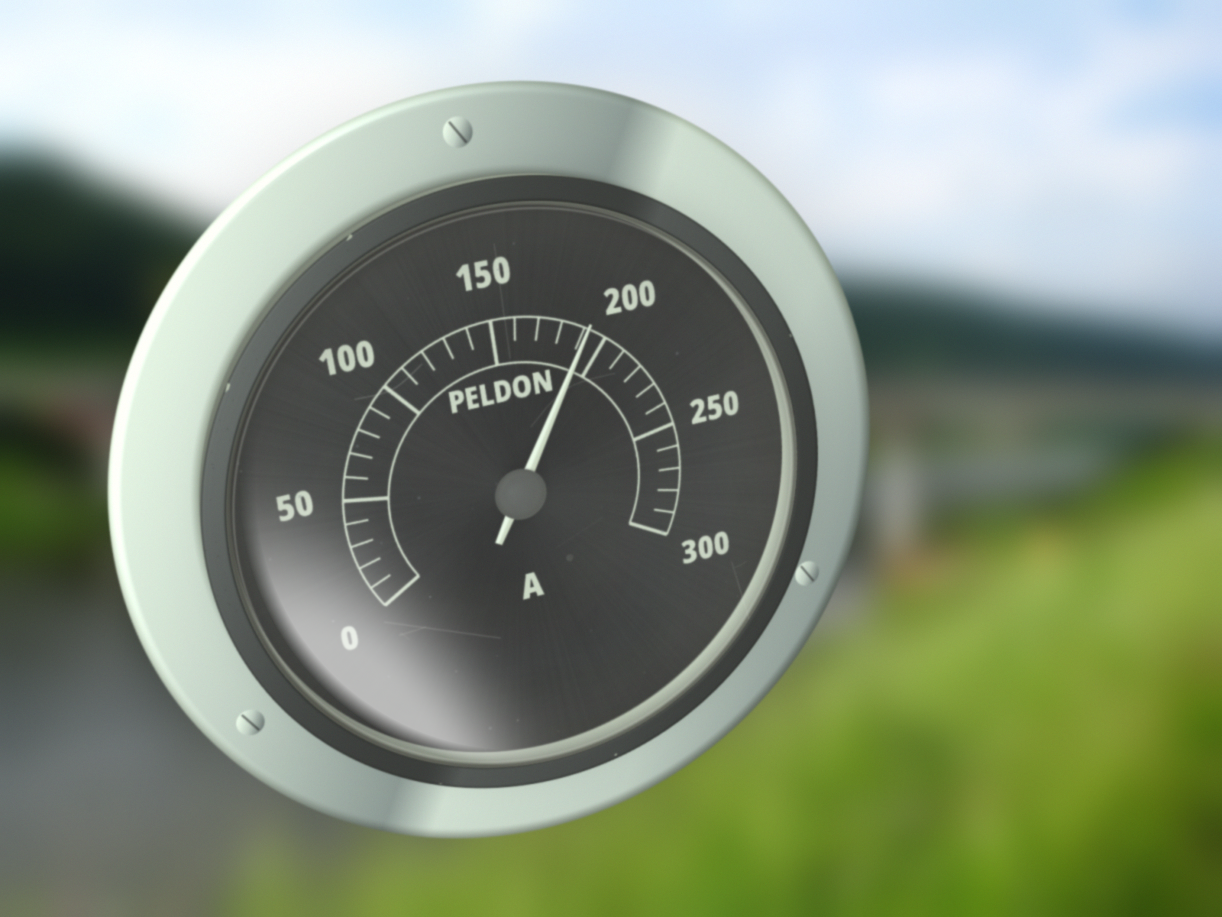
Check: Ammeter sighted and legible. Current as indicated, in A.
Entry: 190 A
